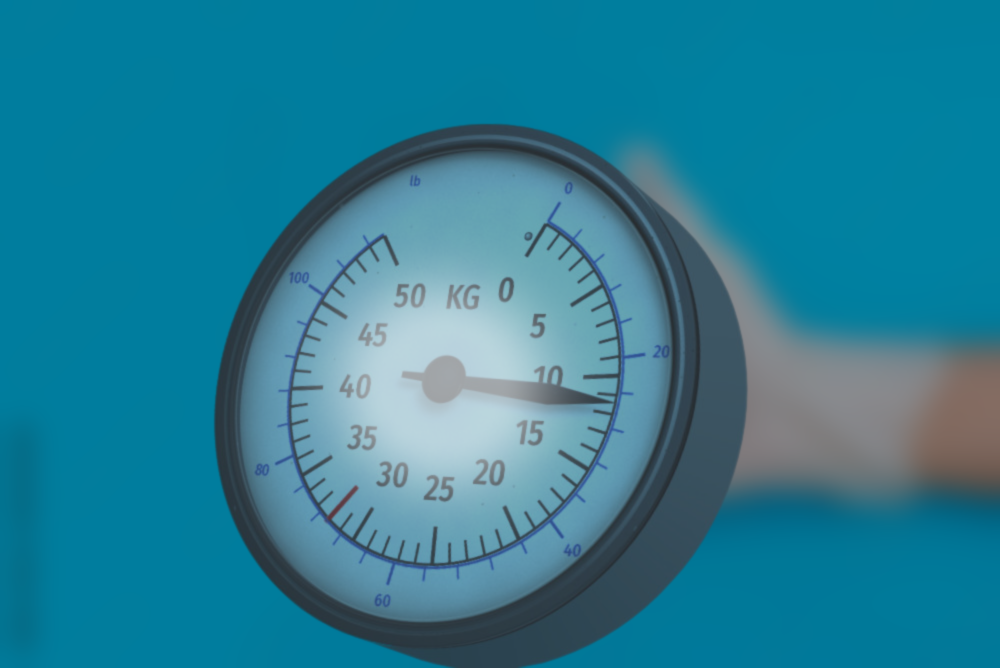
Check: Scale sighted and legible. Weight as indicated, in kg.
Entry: 11.5 kg
